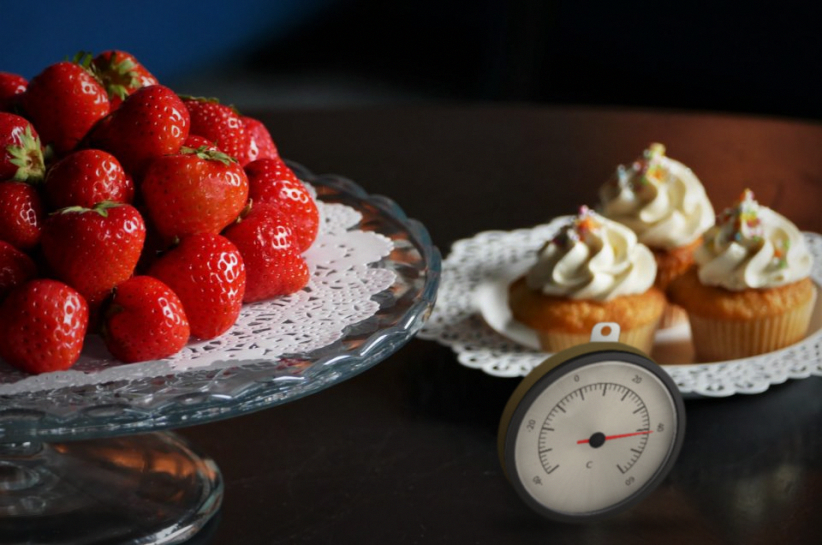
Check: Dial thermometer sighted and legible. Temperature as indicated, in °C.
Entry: 40 °C
